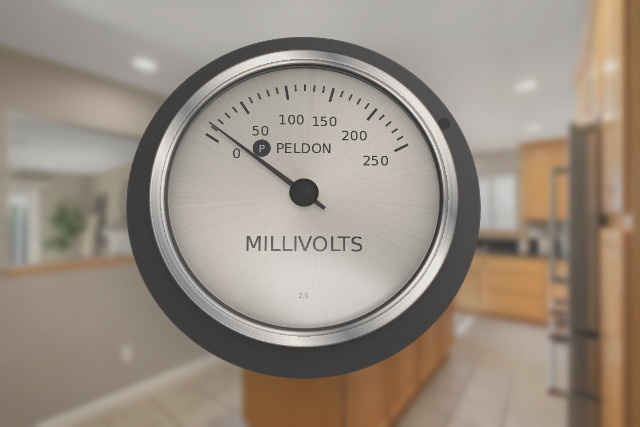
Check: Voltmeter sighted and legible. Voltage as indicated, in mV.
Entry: 10 mV
